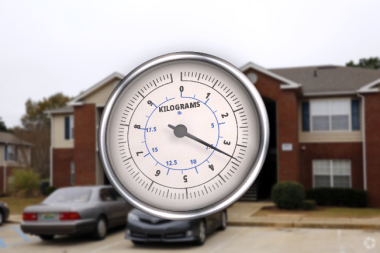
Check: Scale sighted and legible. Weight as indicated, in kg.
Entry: 3.4 kg
